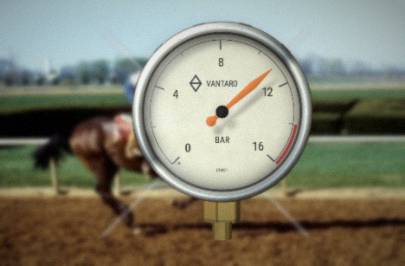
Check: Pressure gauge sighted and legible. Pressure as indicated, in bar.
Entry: 11 bar
